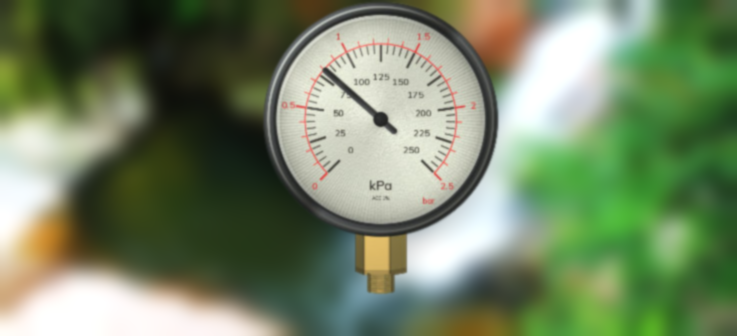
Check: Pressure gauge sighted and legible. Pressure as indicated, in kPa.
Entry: 80 kPa
